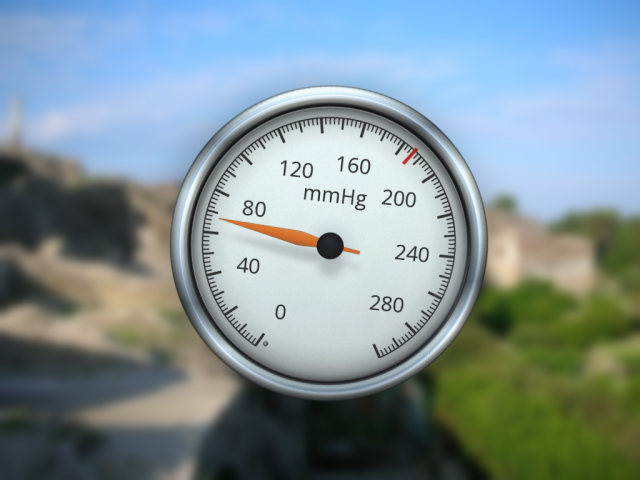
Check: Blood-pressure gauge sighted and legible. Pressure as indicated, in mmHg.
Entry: 68 mmHg
